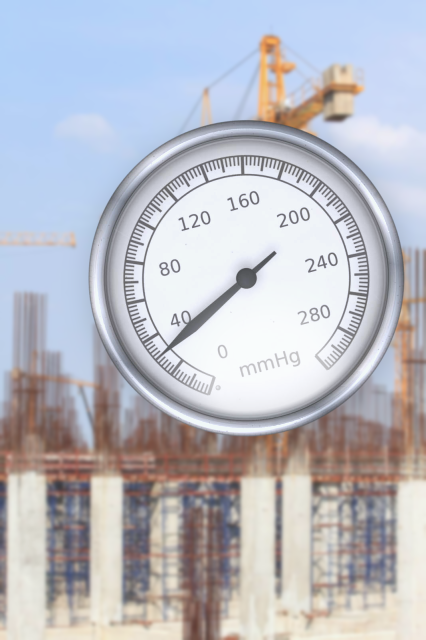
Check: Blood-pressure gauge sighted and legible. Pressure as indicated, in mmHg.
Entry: 30 mmHg
